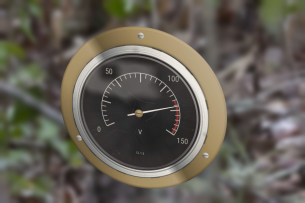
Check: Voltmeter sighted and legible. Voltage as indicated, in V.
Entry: 120 V
